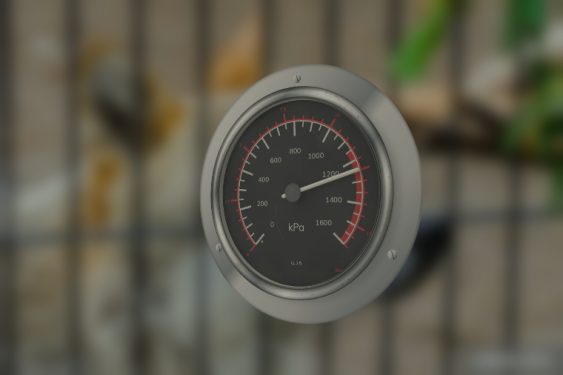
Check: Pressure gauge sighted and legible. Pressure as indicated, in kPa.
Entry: 1250 kPa
